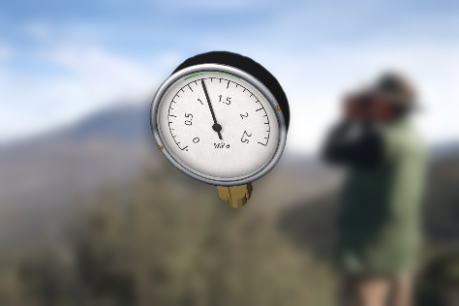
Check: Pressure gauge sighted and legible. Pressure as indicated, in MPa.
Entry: 1.2 MPa
